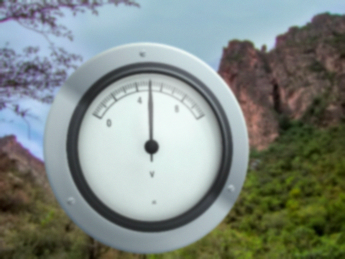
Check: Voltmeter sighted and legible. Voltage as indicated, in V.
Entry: 5 V
